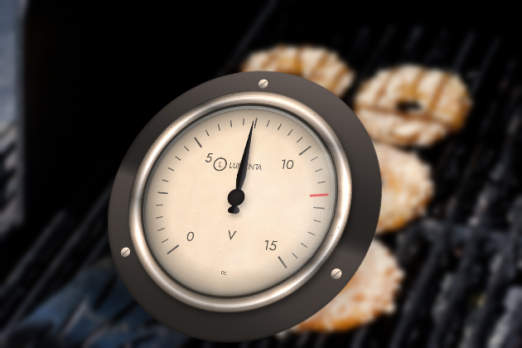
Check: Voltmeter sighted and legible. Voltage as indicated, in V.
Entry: 7.5 V
